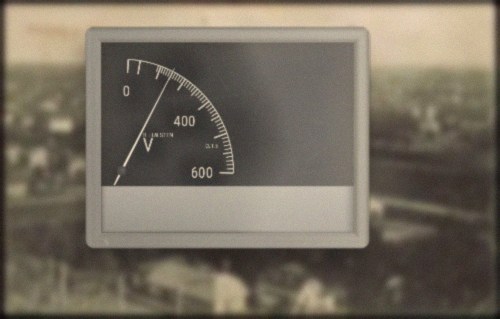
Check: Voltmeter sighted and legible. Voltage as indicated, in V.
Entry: 250 V
